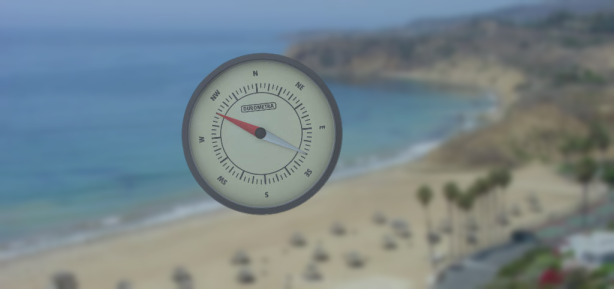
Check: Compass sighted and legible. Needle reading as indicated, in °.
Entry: 300 °
